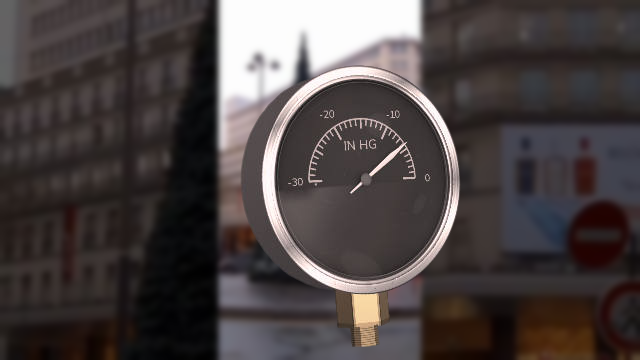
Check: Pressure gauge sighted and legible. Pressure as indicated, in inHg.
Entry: -6 inHg
